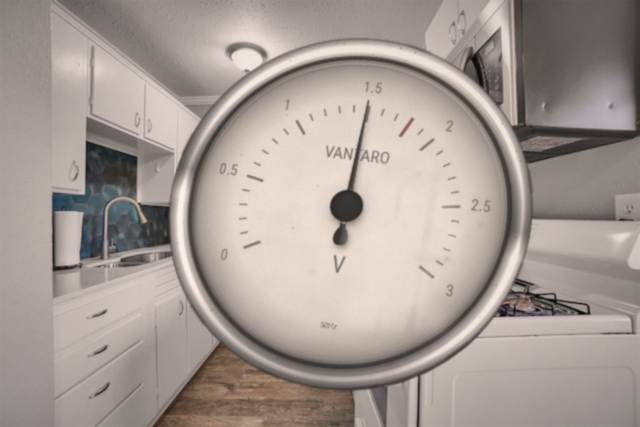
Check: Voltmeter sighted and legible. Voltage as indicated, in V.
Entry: 1.5 V
